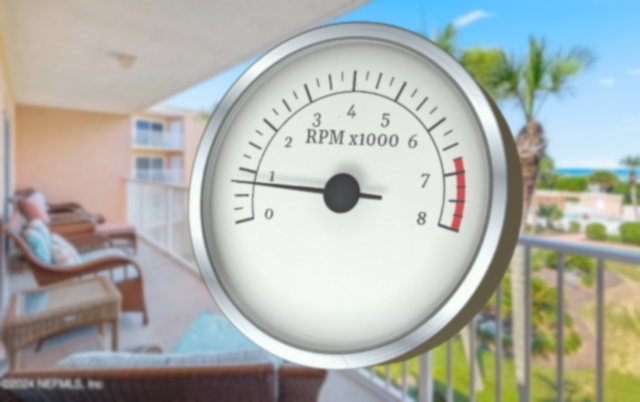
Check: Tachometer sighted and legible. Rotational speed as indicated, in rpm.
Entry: 750 rpm
